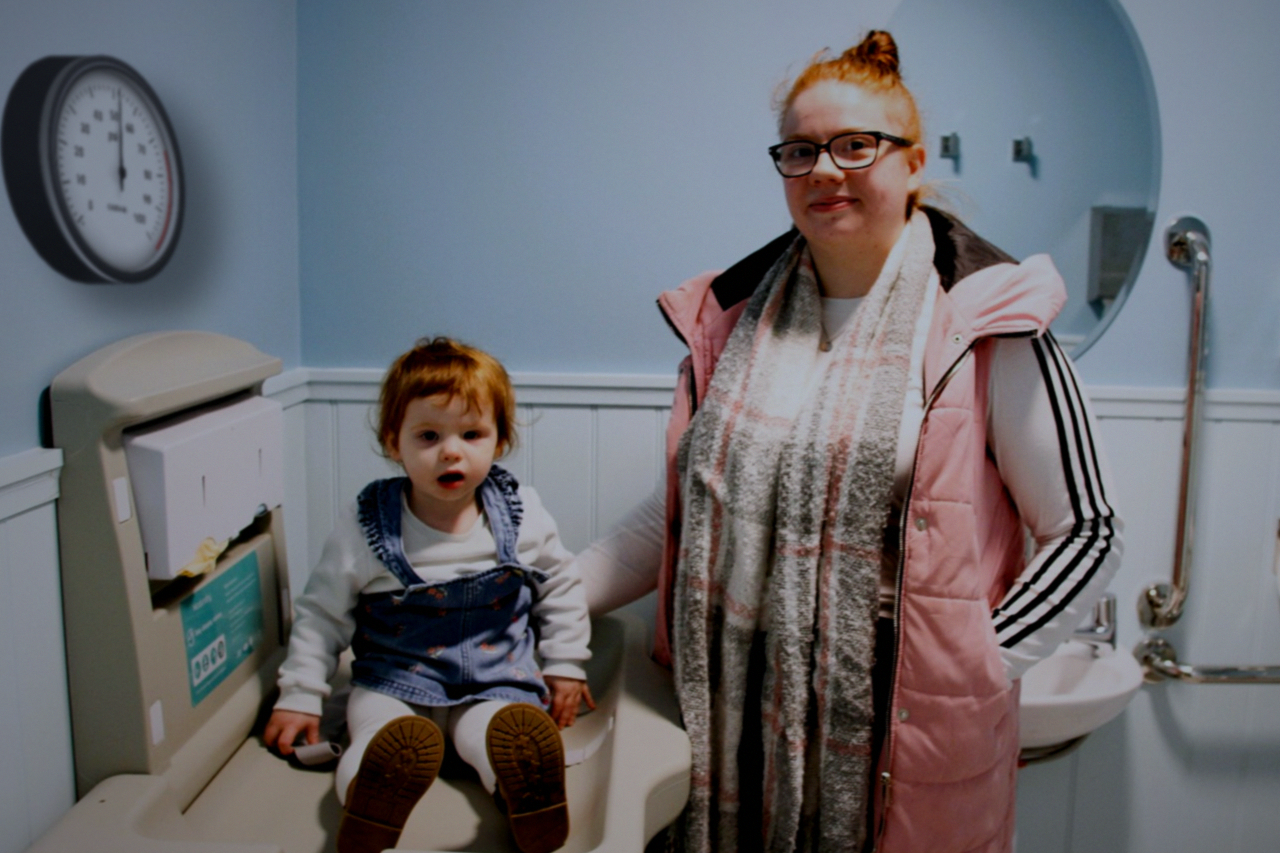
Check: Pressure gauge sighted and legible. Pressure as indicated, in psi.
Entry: 50 psi
